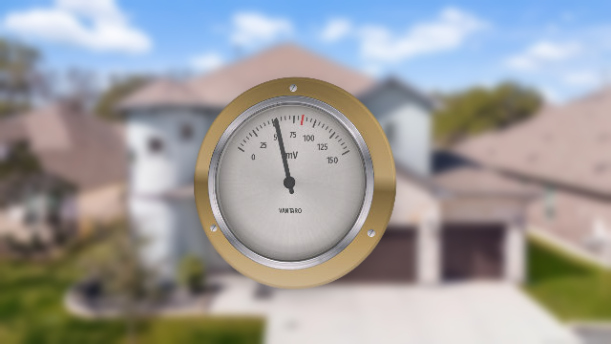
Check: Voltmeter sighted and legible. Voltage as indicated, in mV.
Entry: 55 mV
